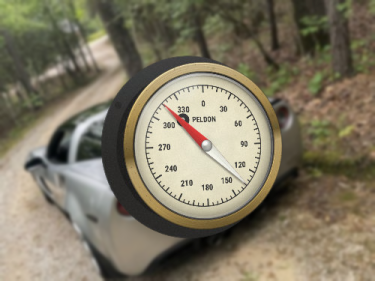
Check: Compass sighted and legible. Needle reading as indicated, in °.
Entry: 315 °
